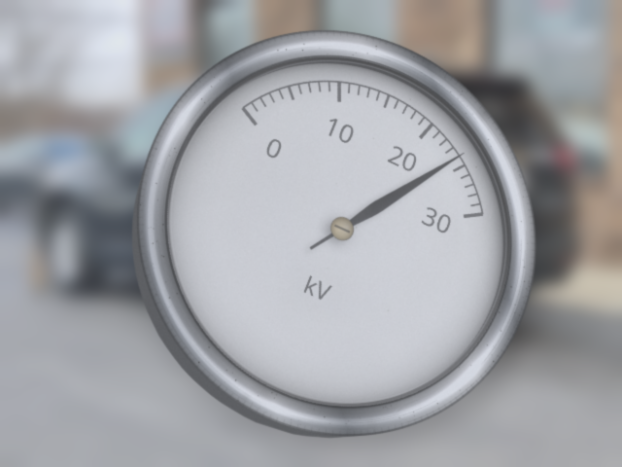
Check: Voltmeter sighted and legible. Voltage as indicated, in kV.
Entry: 24 kV
